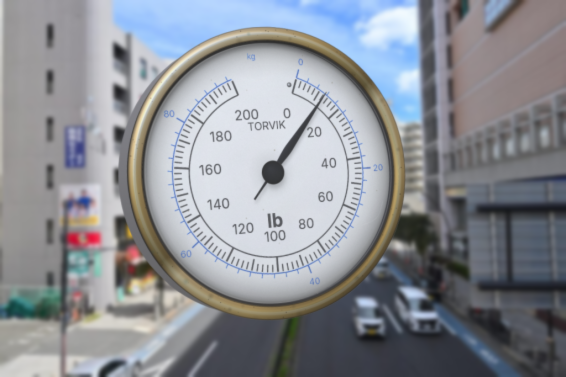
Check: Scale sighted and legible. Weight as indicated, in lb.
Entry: 12 lb
